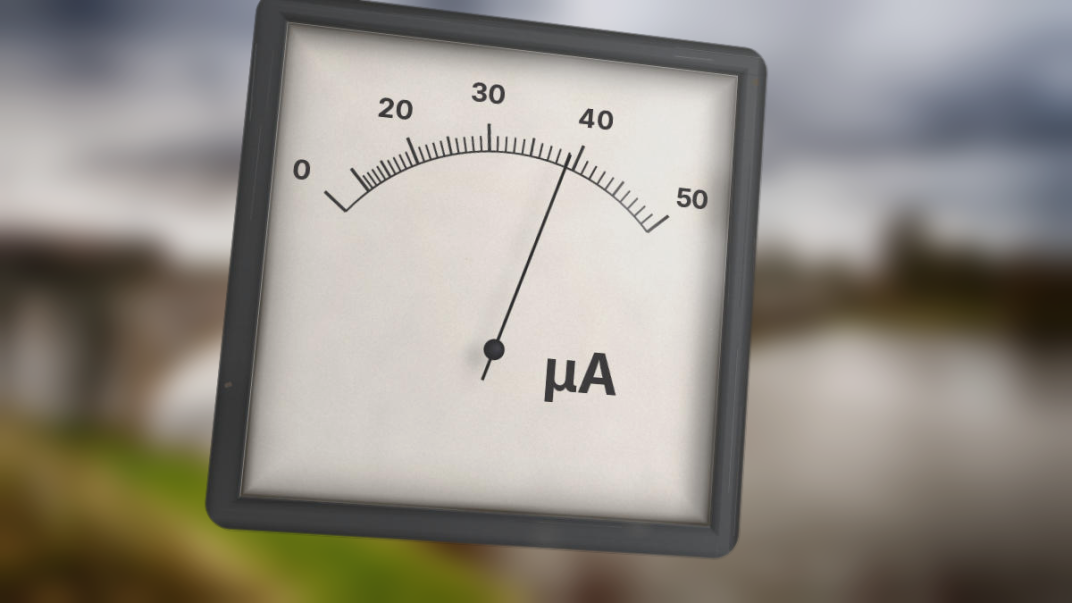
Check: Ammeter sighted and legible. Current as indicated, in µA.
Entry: 39 µA
